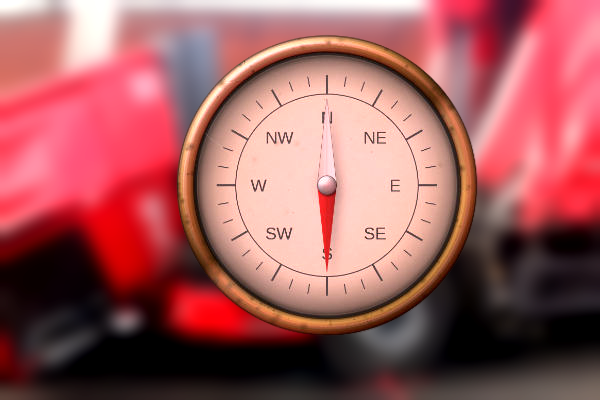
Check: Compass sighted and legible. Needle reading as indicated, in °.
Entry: 180 °
